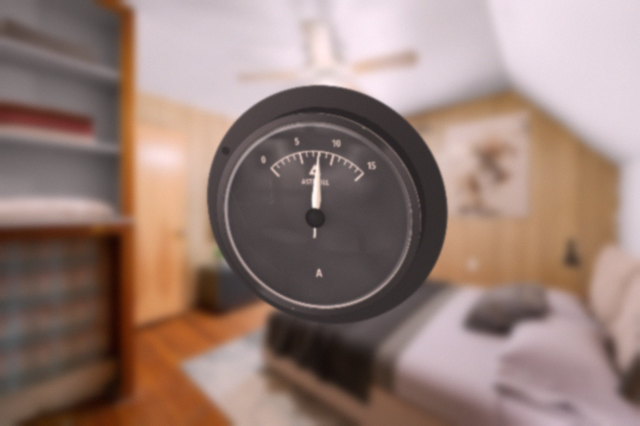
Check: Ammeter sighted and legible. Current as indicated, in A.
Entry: 8 A
